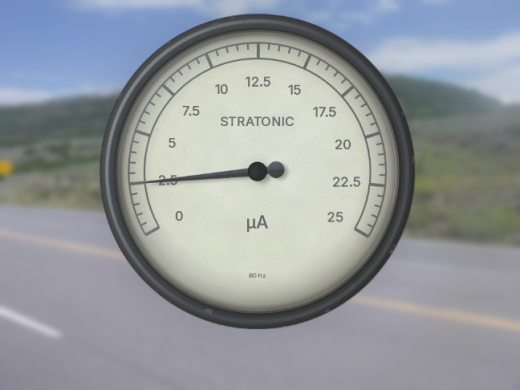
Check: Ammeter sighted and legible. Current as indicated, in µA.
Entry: 2.5 µA
